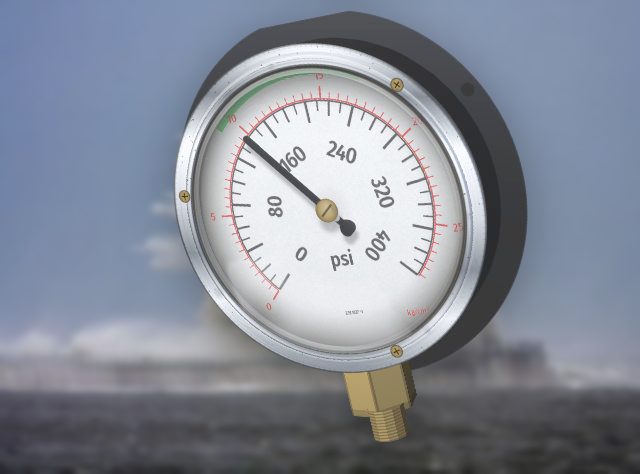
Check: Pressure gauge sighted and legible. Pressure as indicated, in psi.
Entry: 140 psi
